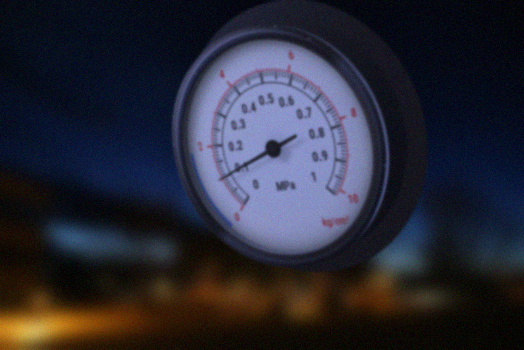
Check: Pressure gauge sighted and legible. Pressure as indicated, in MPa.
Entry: 0.1 MPa
